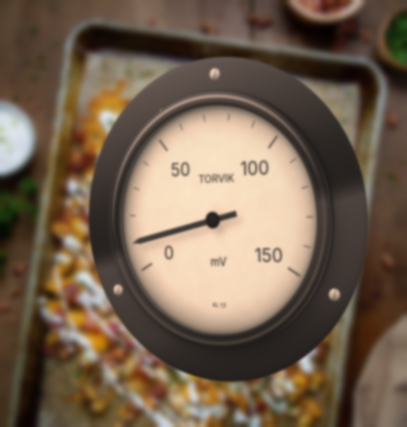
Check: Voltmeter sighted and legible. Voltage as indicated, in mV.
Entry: 10 mV
